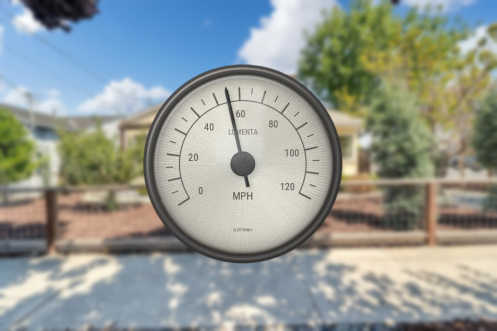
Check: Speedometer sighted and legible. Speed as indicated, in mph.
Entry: 55 mph
